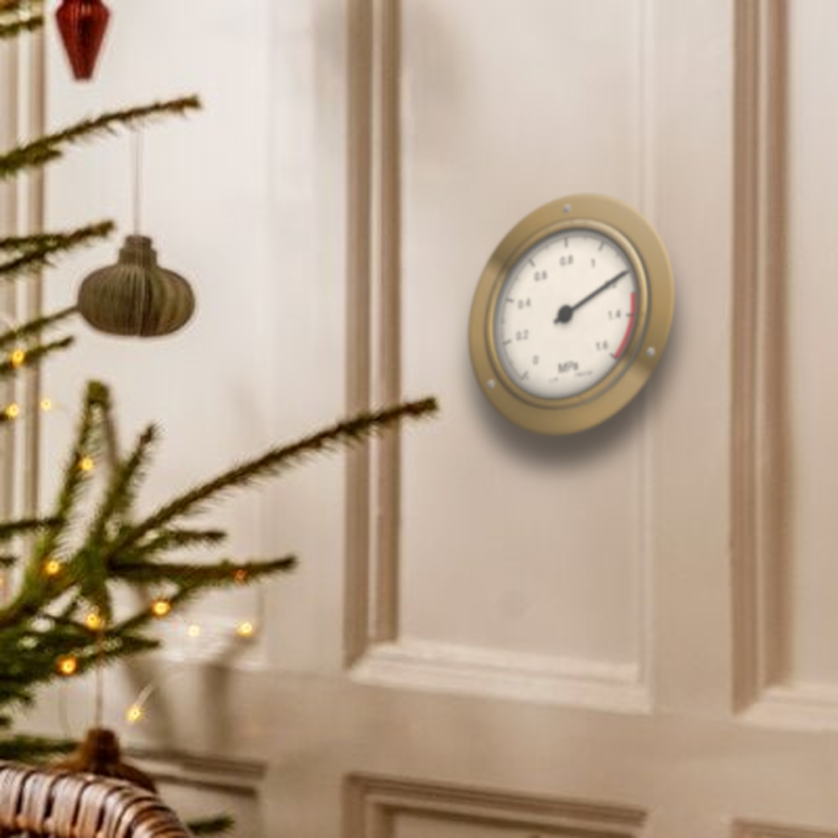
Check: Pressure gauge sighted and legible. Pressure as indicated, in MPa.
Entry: 1.2 MPa
